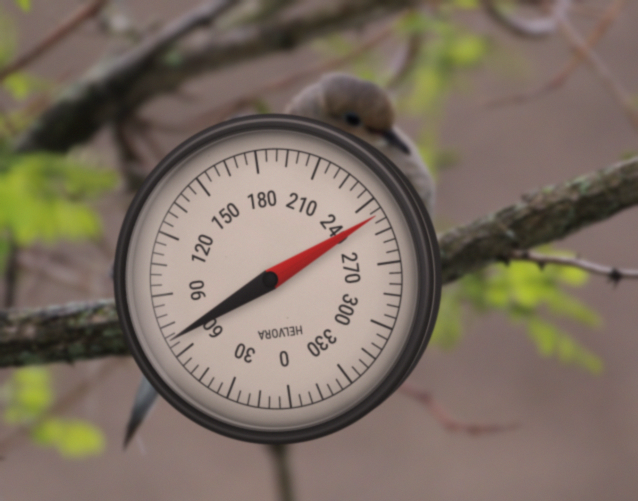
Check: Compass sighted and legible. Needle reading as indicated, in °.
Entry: 247.5 °
